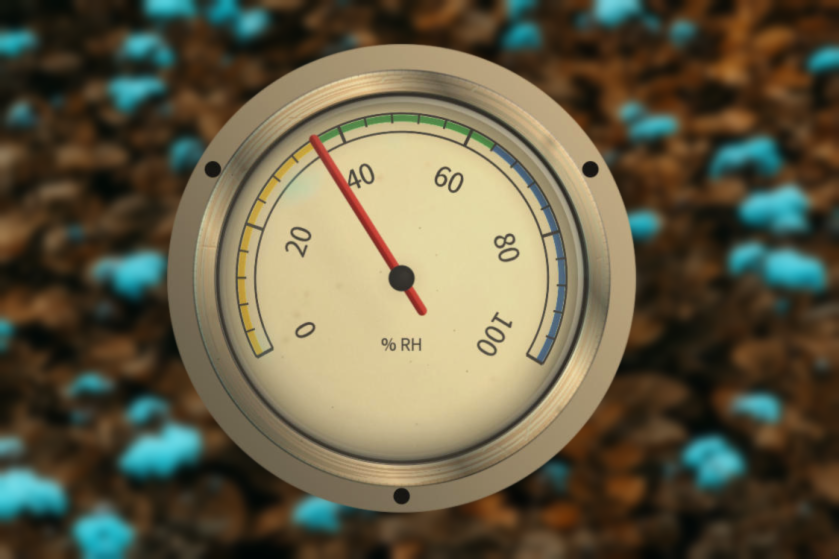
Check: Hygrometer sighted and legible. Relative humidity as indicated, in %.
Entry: 36 %
